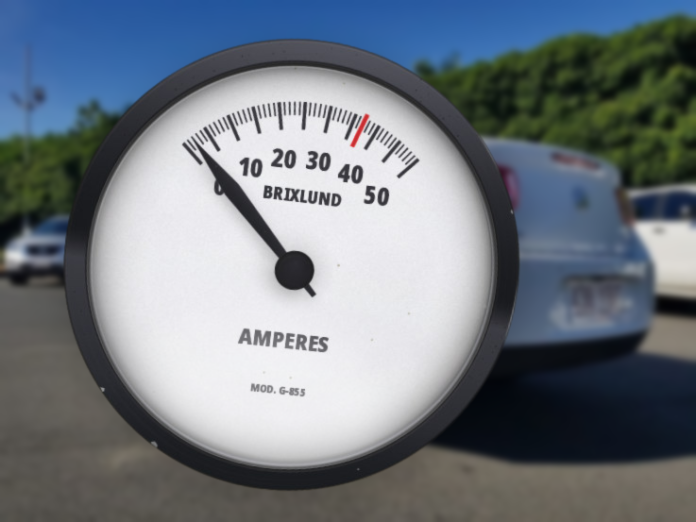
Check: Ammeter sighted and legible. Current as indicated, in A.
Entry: 2 A
